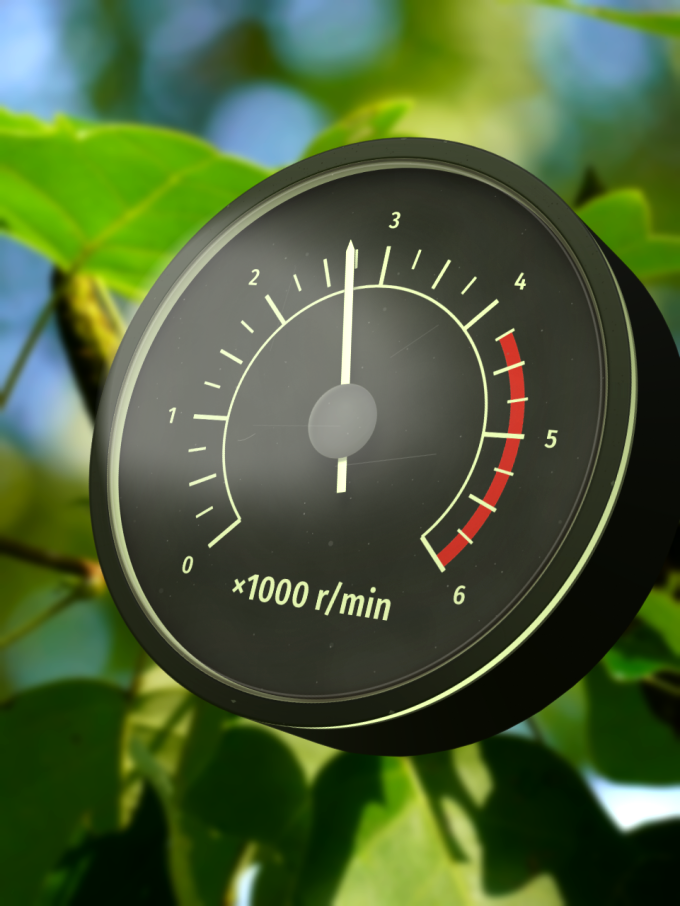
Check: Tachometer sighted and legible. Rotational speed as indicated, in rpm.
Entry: 2750 rpm
